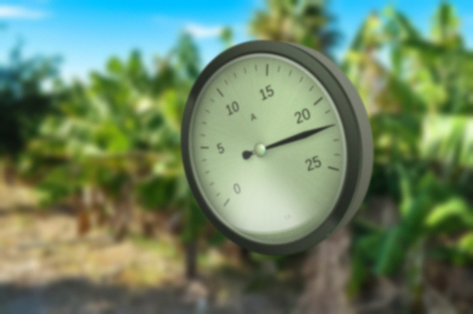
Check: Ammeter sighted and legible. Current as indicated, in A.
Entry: 22 A
